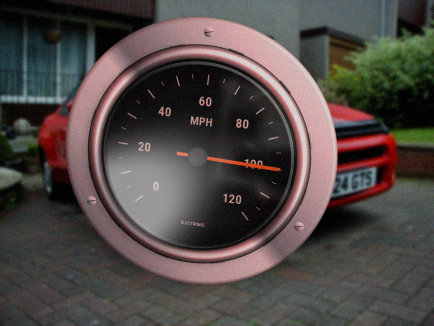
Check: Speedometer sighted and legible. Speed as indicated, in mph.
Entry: 100 mph
